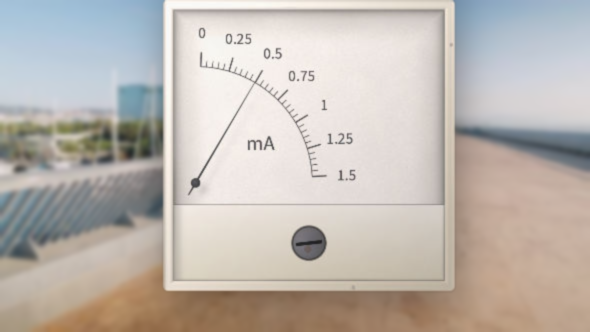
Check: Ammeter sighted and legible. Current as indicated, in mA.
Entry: 0.5 mA
